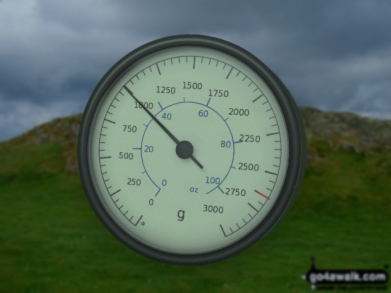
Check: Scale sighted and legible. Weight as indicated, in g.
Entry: 1000 g
